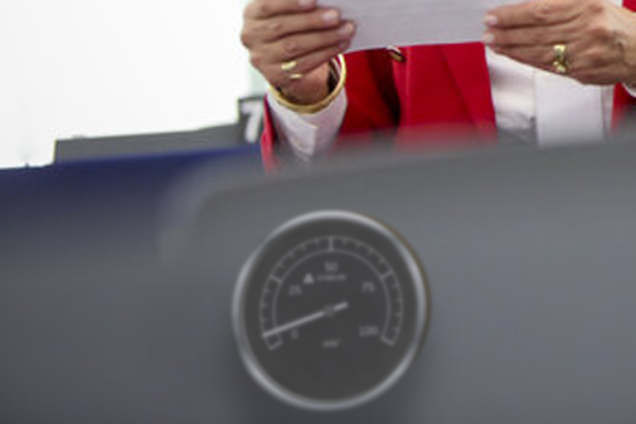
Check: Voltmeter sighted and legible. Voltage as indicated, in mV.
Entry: 5 mV
